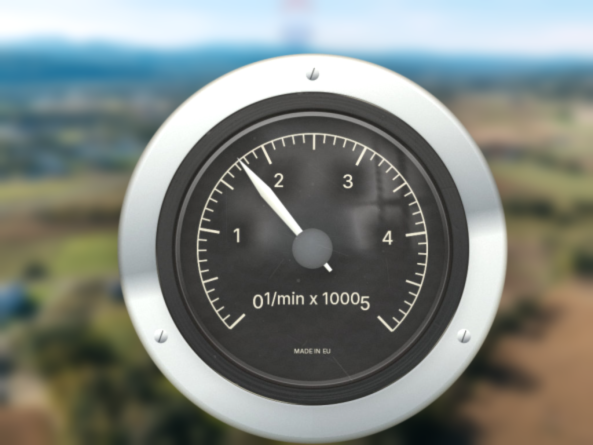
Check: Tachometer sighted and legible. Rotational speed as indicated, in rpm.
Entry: 1750 rpm
